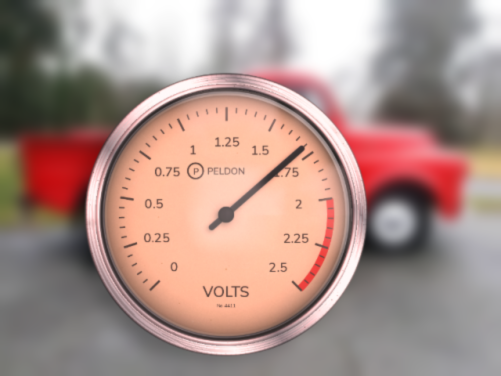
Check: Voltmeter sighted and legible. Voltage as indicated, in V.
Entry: 1.7 V
